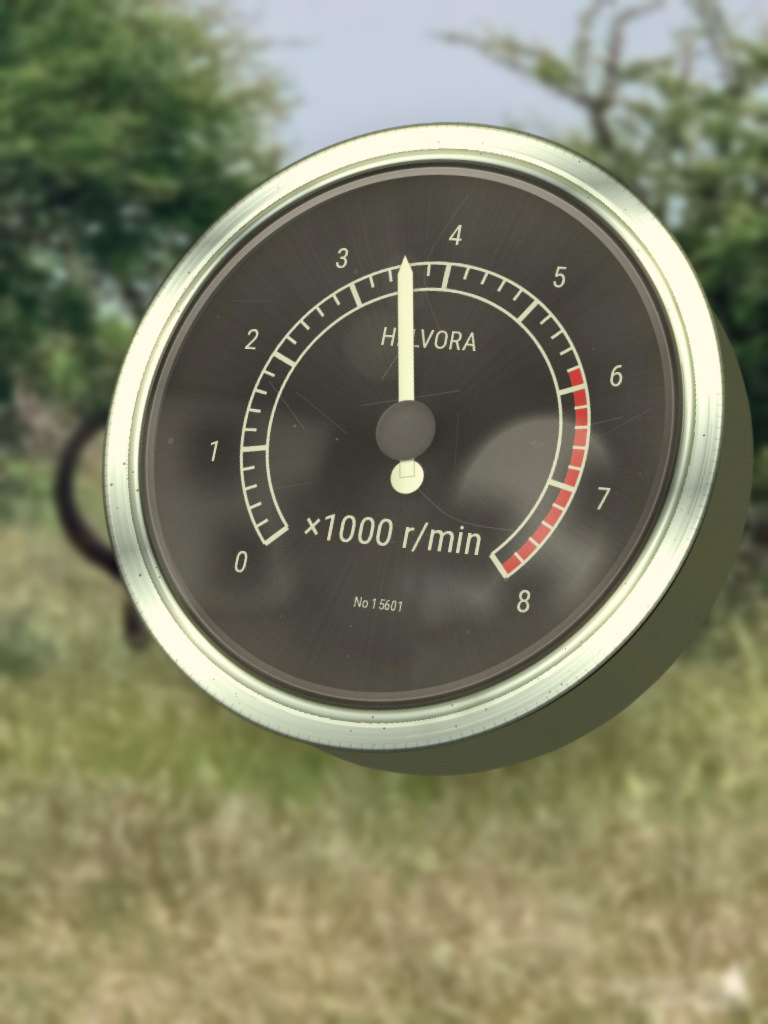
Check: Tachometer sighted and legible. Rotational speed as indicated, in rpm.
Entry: 3600 rpm
